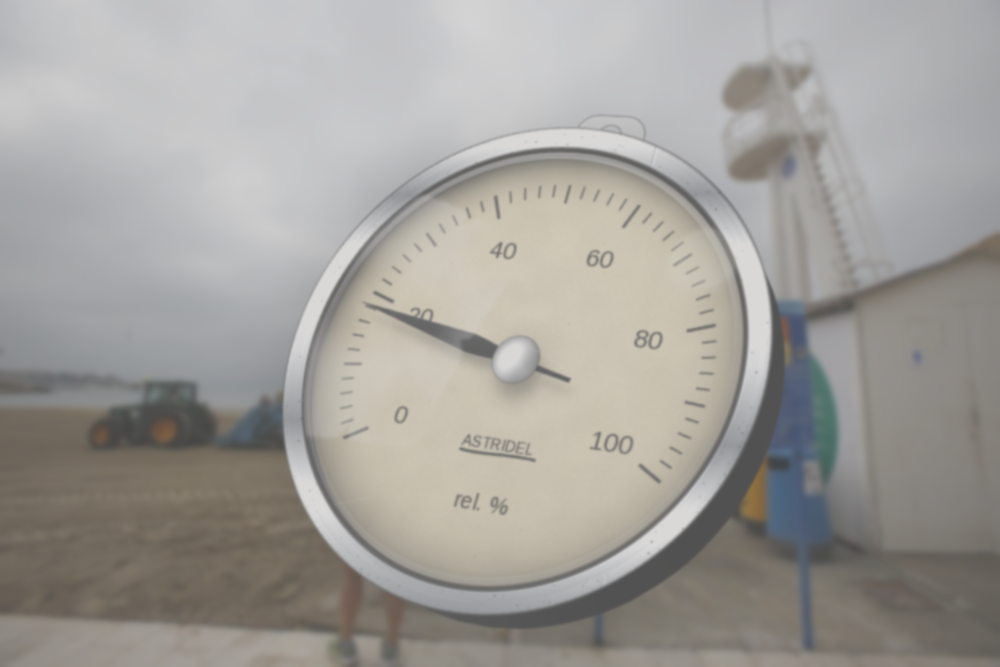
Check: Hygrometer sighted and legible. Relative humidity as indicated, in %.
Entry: 18 %
